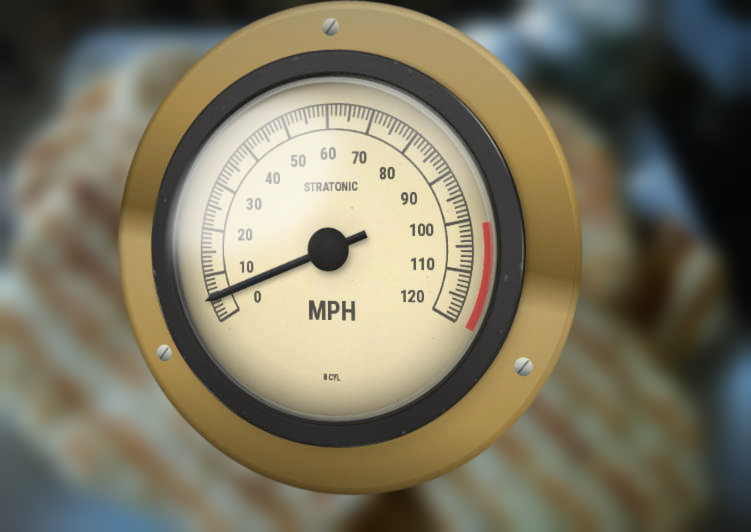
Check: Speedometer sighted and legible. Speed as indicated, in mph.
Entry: 5 mph
